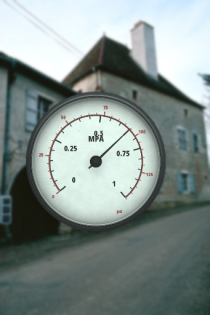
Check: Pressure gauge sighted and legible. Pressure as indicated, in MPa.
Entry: 0.65 MPa
